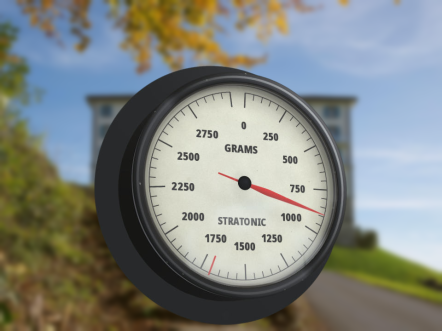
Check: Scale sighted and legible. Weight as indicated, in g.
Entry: 900 g
